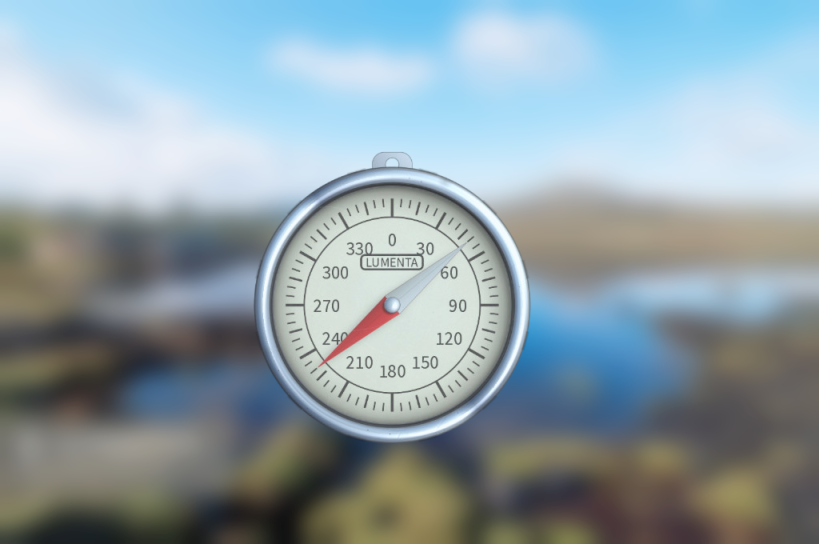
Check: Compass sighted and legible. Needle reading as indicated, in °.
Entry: 230 °
